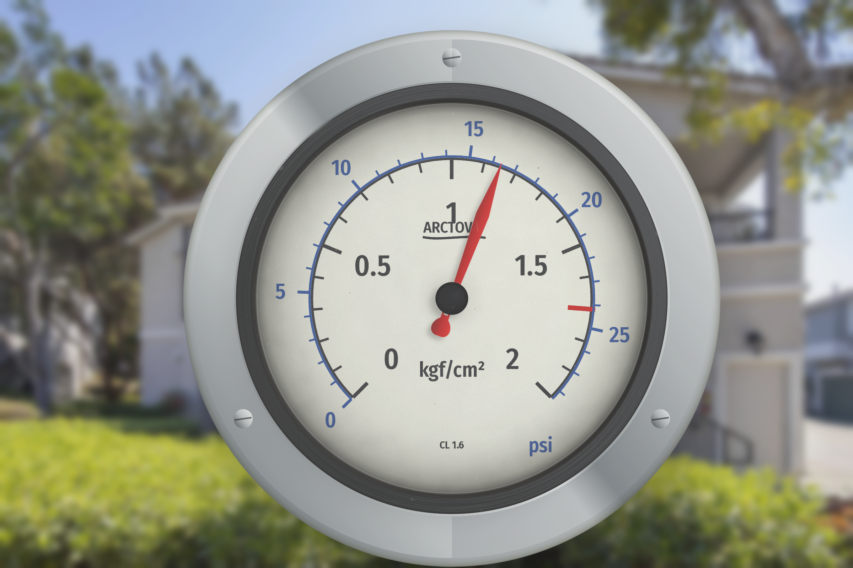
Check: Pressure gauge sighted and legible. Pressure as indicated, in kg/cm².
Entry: 1.15 kg/cm²
